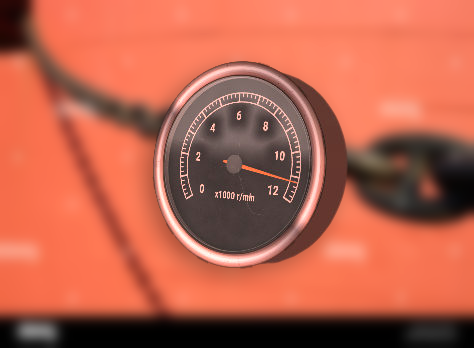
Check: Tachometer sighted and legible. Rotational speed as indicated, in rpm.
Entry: 11200 rpm
